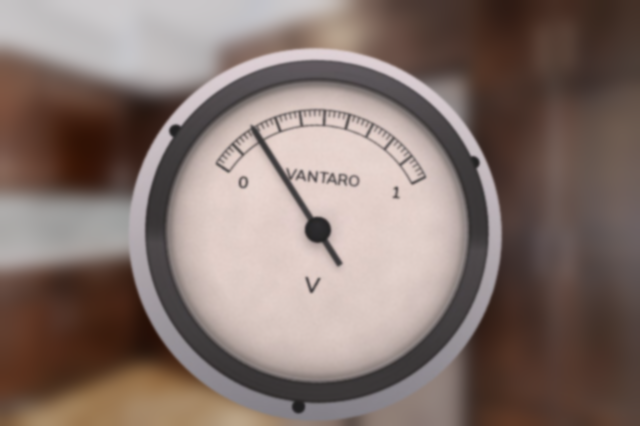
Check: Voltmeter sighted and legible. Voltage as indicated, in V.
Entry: 0.2 V
